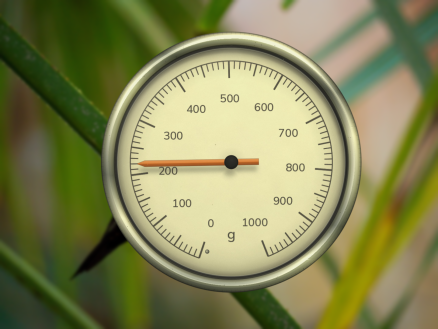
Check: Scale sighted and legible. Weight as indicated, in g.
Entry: 220 g
